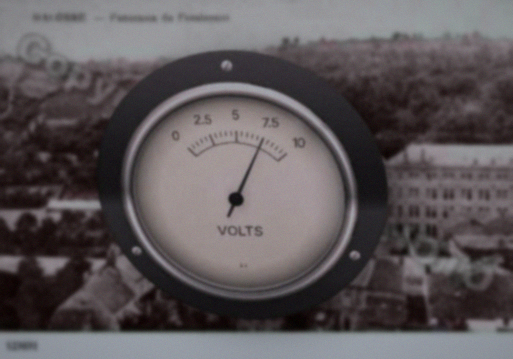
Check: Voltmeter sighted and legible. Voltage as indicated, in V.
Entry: 7.5 V
